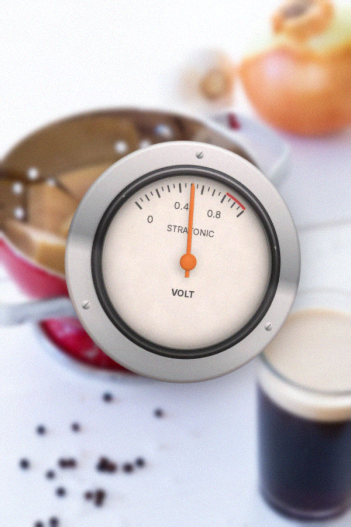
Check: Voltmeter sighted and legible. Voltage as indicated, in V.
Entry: 0.5 V
